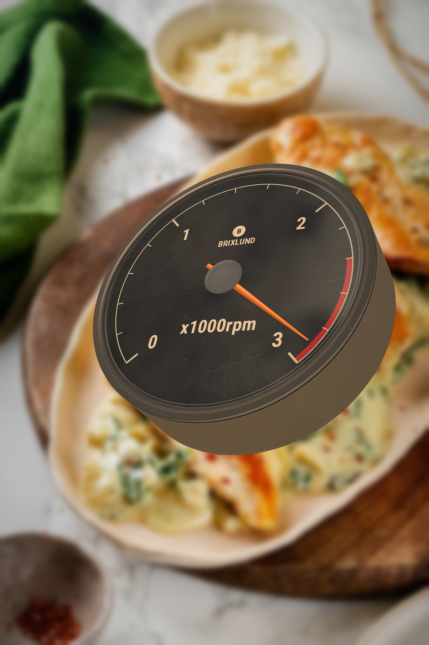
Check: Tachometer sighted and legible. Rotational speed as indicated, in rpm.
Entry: 2900 rpm
